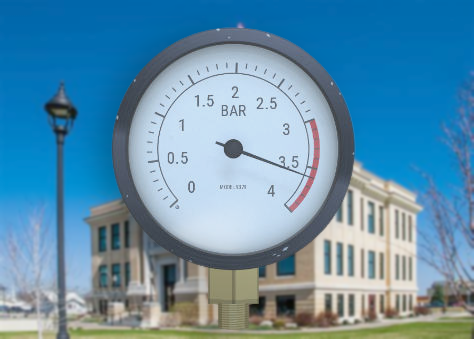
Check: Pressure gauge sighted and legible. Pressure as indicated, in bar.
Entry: 3.6 bar
